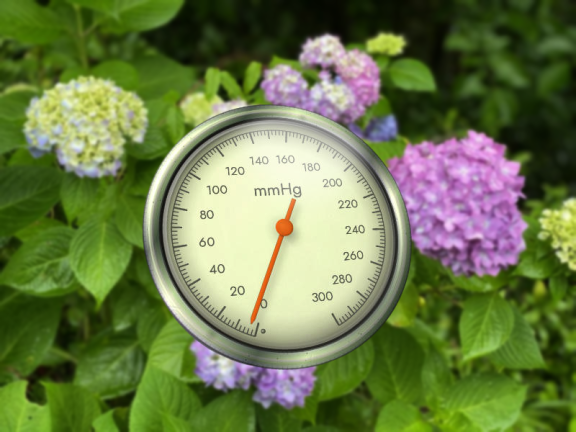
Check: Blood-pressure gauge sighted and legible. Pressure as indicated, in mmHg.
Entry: 4 mmHg
